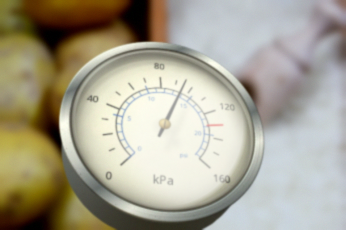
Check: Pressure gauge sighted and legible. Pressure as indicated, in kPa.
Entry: 95 kPa
